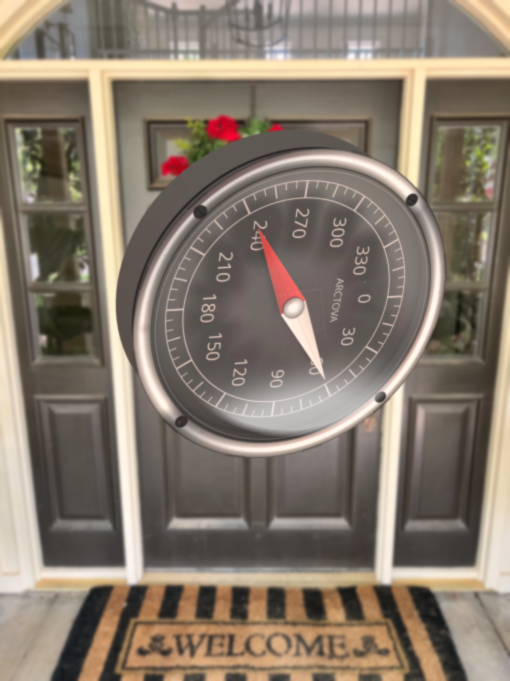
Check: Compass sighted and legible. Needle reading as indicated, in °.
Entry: 240 °
